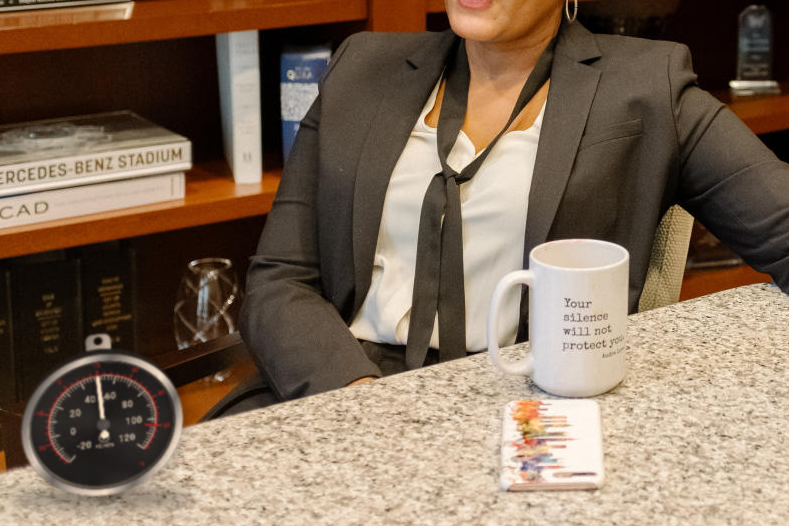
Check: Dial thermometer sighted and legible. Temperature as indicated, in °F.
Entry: 50 °F
